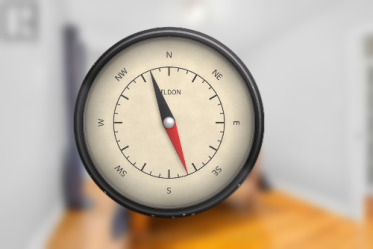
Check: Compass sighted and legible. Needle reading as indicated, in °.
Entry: 160 °
